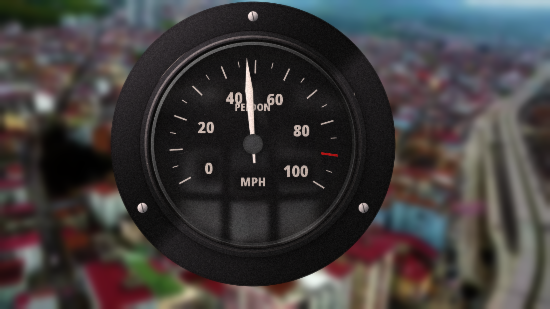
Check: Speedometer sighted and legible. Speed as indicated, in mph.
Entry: 47.5 mph
